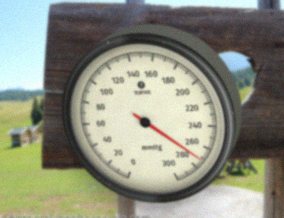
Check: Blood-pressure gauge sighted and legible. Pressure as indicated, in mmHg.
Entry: 270 mmHg
